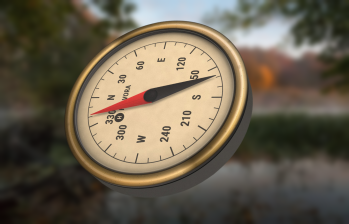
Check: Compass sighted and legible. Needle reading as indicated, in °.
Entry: 340 °
